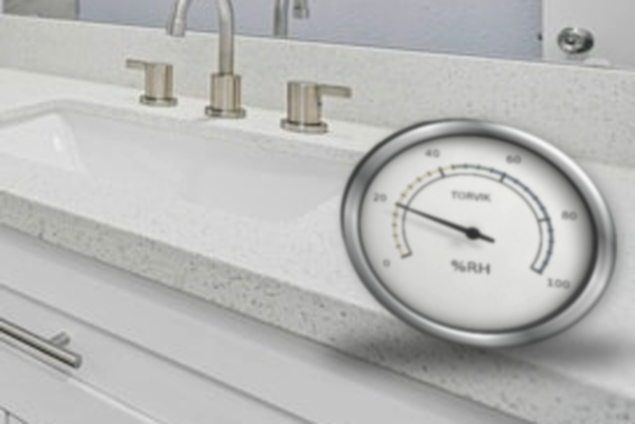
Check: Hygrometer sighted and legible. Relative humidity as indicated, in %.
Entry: 20 %
